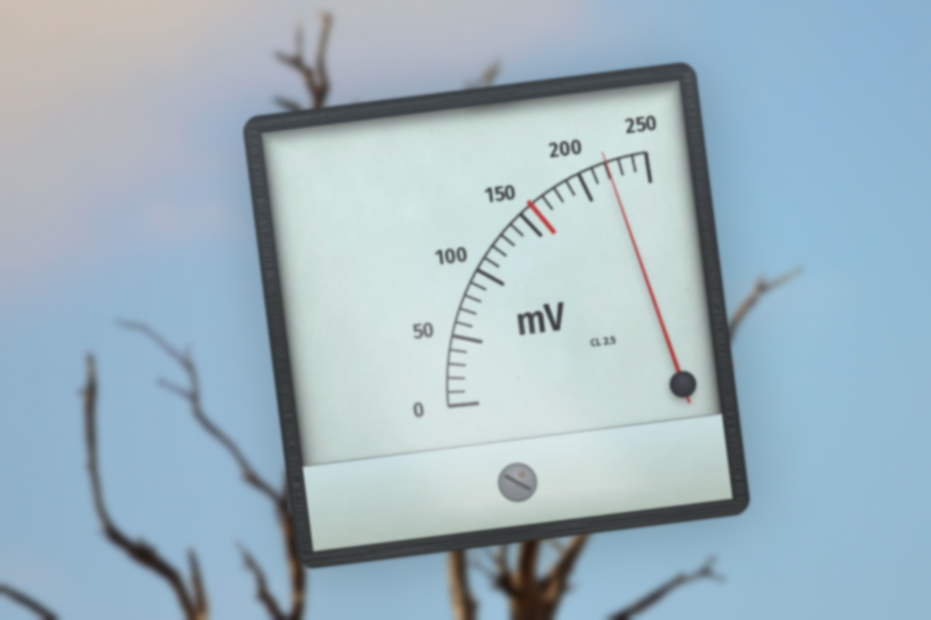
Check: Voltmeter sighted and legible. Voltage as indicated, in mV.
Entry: 220 mV
